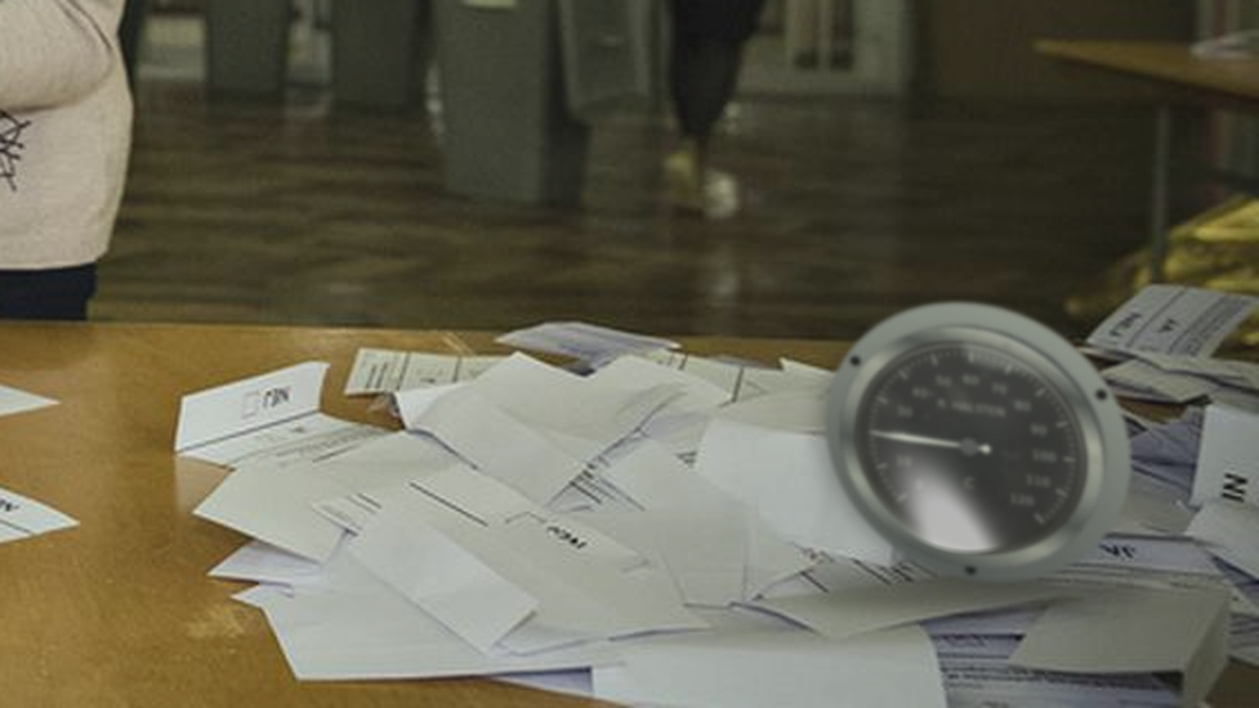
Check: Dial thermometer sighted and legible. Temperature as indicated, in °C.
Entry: 20 °C
